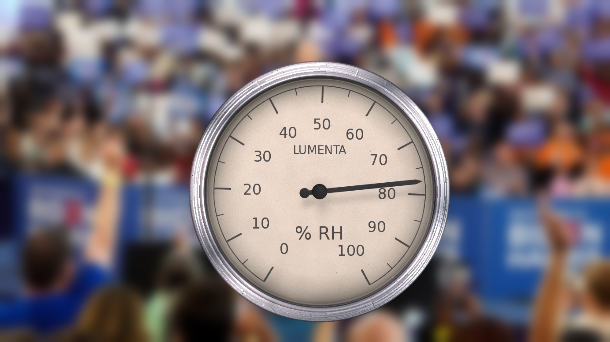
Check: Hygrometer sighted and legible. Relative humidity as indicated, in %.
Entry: 77.5 %
